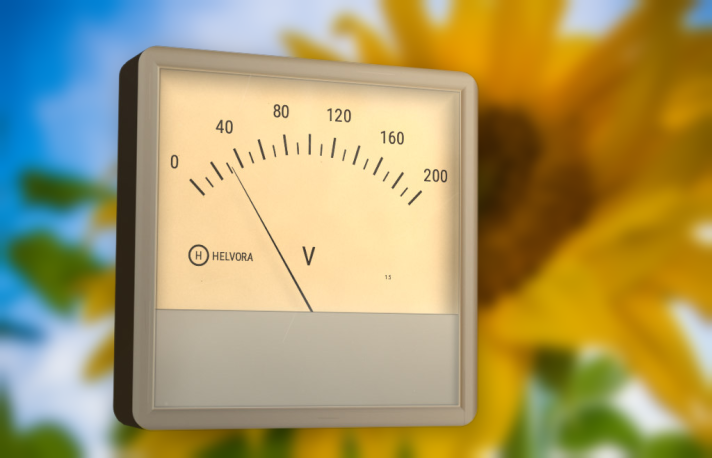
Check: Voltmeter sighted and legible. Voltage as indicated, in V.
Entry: 30 V
